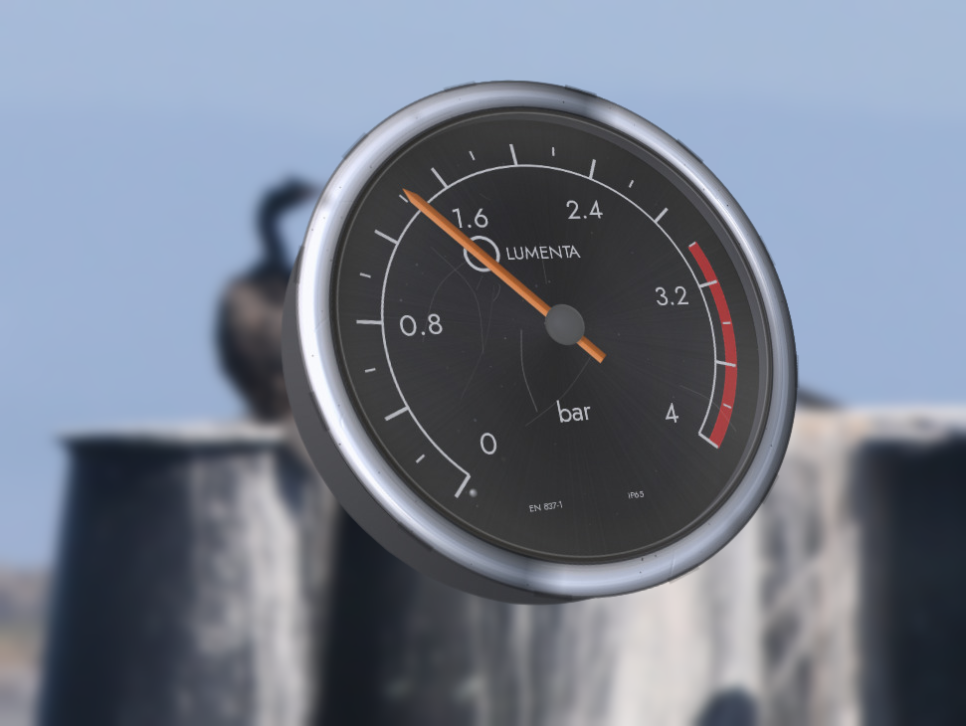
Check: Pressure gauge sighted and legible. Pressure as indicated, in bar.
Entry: 1.4 bar
